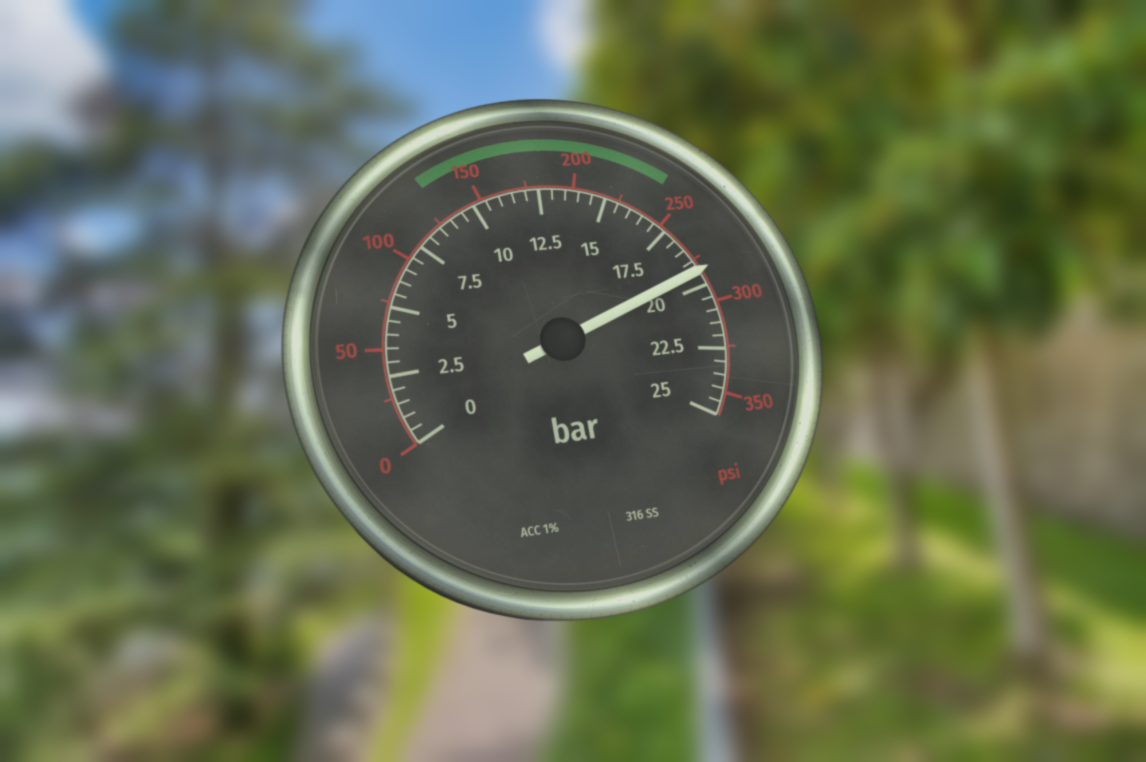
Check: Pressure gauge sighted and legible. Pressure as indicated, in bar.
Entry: 19.5 bar
